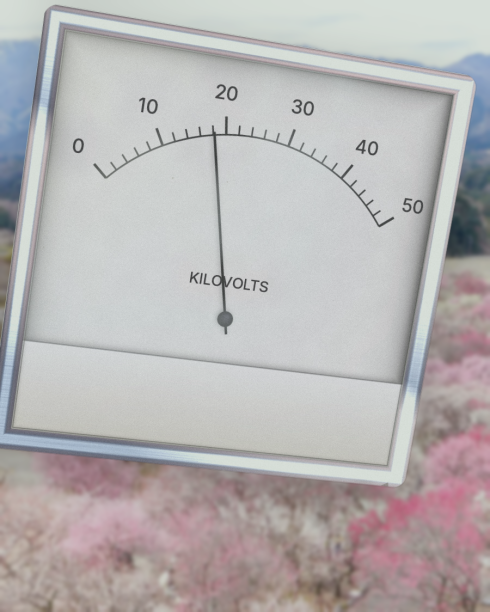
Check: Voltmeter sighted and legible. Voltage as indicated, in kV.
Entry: 18 kV
